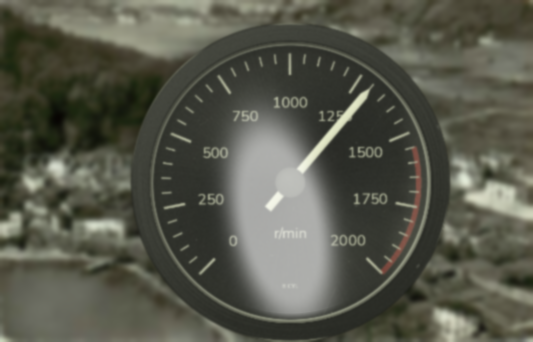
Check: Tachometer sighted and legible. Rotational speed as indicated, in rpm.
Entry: 1300 rpm
